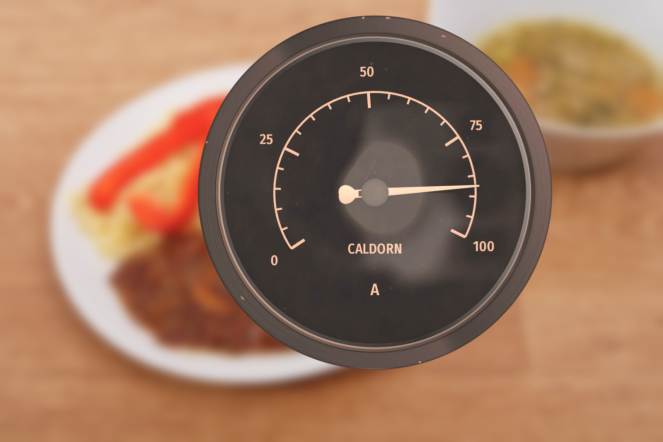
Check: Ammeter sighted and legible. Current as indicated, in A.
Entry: 87.5 A
